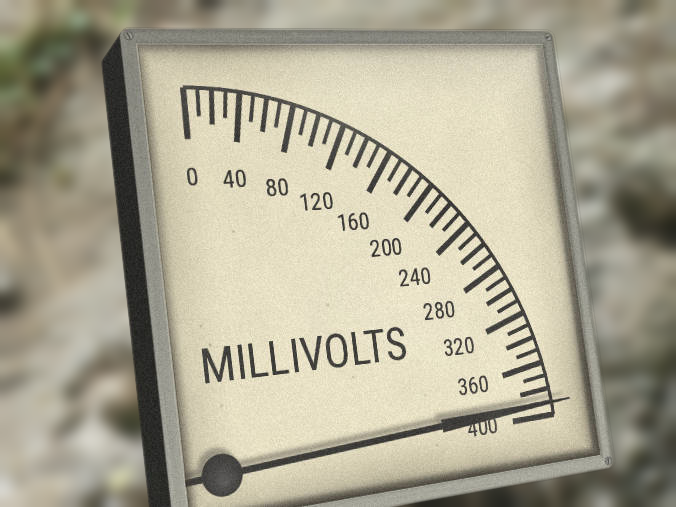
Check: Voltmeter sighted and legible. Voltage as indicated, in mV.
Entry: 390 mV
